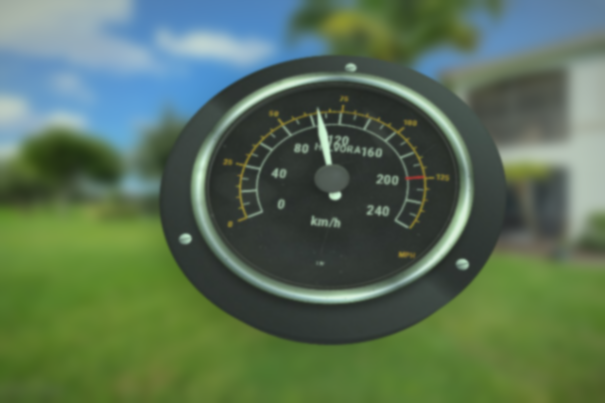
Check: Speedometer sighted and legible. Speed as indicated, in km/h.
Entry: 105 km/h
